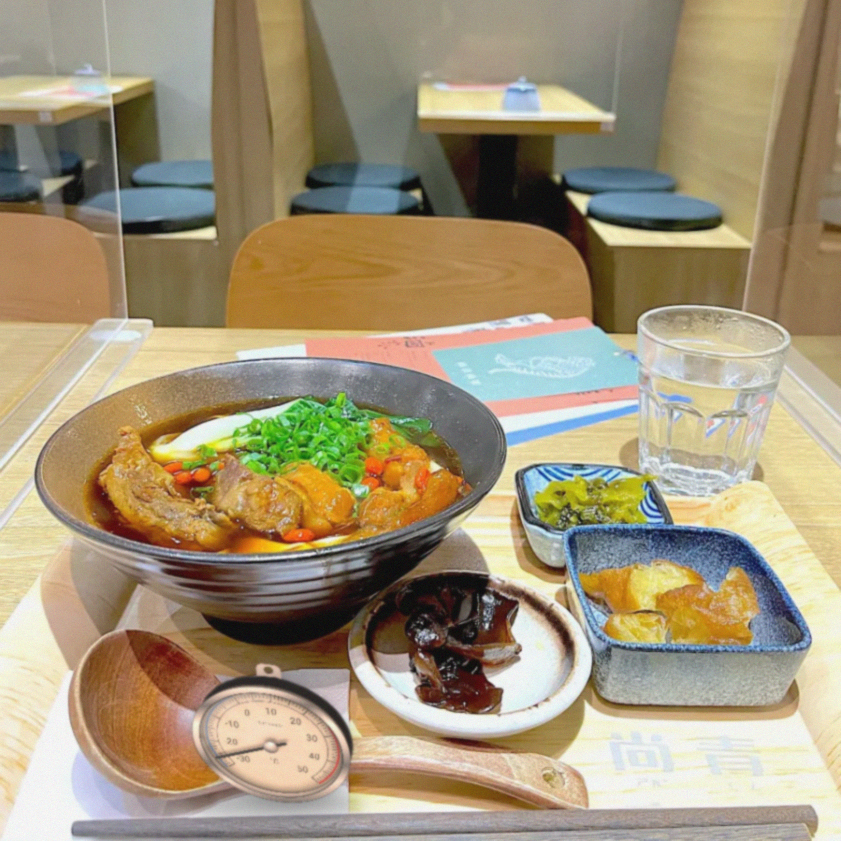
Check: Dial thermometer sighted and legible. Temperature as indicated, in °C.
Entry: -25 °C
